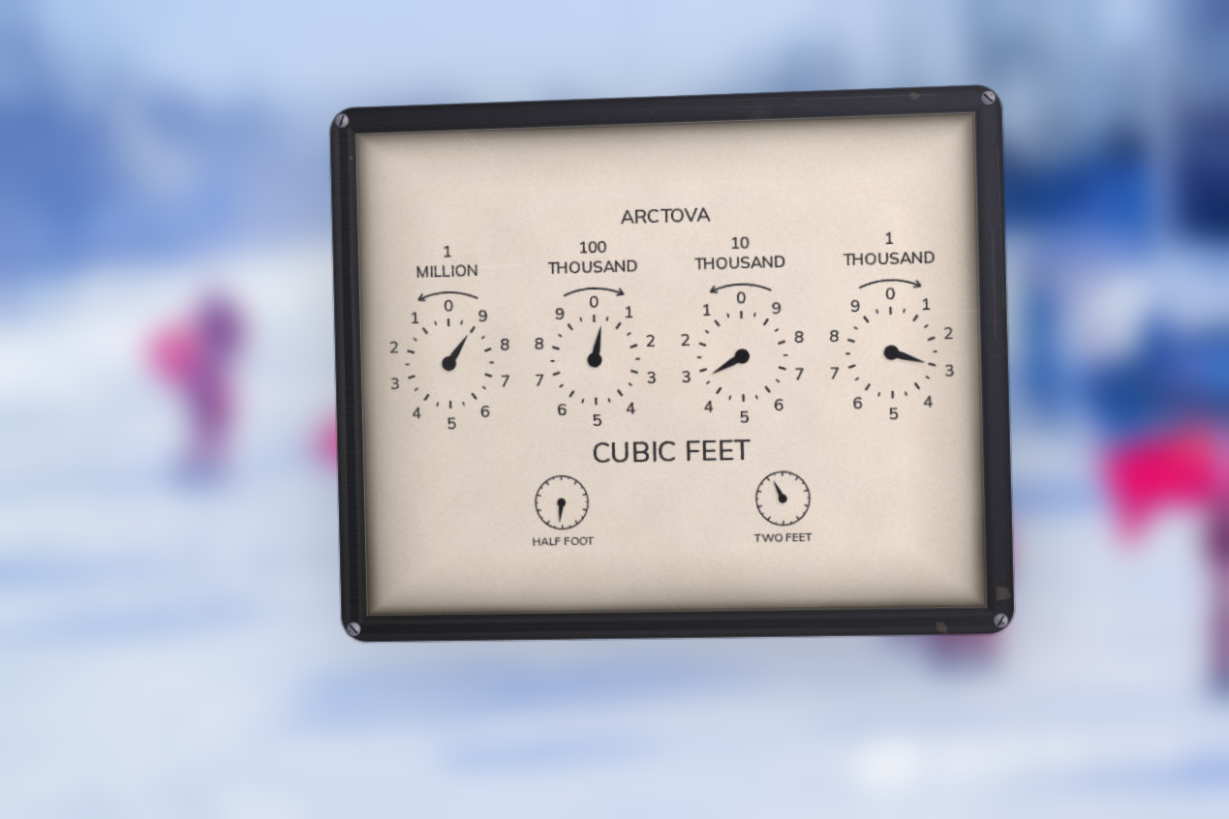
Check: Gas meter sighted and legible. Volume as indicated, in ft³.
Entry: 903300 ft³
